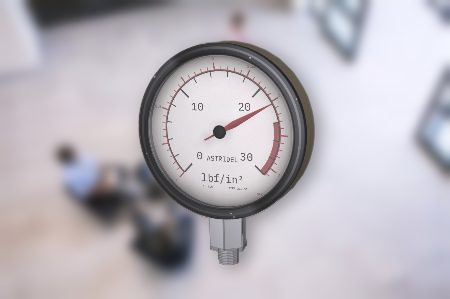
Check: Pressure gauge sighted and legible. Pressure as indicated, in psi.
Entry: 22 psi
